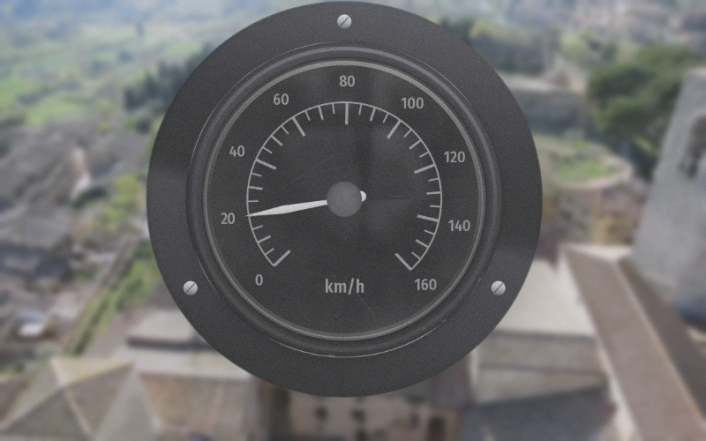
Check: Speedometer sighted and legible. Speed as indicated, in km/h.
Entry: 20 km/h
